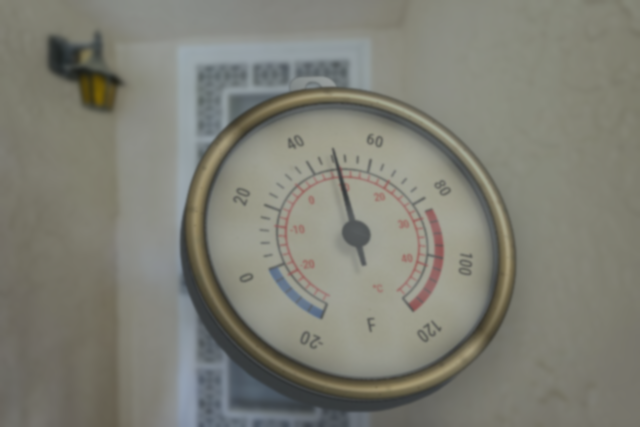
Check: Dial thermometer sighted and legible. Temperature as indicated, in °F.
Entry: 48 °F
